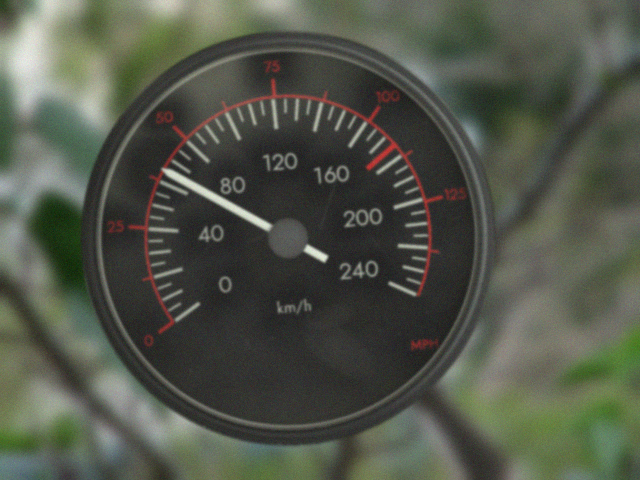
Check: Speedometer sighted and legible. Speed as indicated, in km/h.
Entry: 65 km/h
